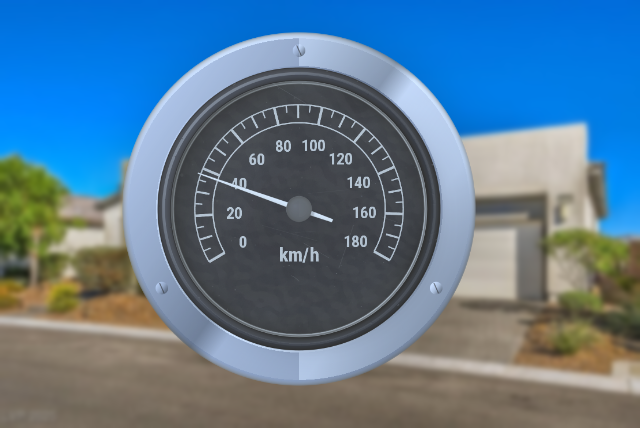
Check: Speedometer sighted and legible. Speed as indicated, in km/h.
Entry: 37.5 km/h
